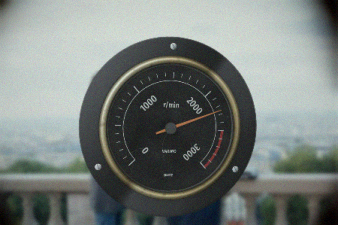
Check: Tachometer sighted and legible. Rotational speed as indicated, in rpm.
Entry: 2250 rpm
